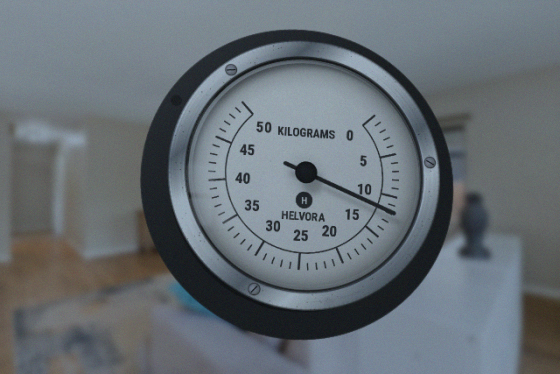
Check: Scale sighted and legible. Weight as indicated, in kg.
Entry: 12 kg
